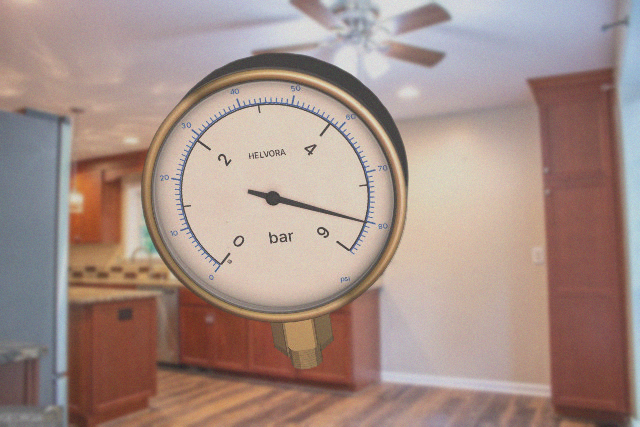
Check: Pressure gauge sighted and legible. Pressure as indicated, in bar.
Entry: 5.5 bar
